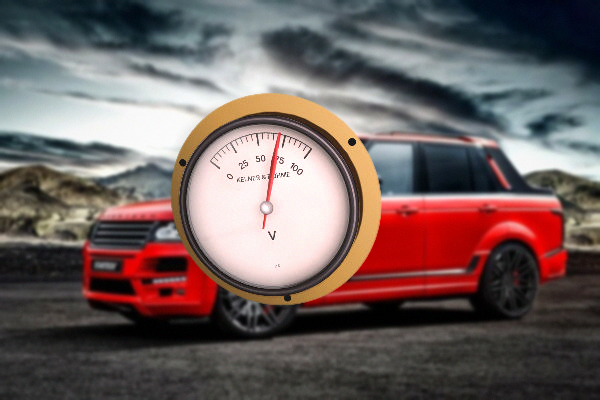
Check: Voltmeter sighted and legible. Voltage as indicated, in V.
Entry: 70 V
